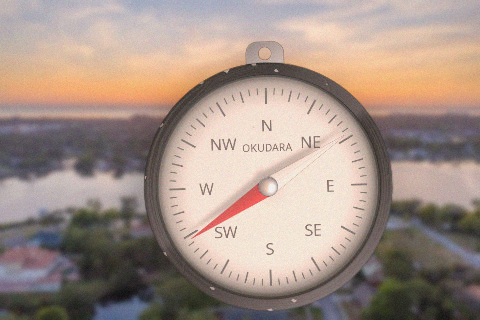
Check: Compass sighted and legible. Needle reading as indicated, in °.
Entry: 237.5 °
